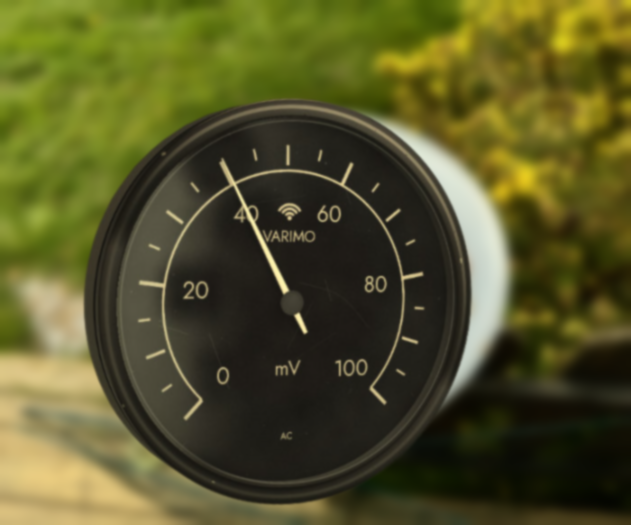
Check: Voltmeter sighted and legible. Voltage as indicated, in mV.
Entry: 40 mV
